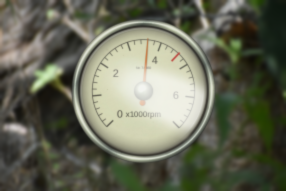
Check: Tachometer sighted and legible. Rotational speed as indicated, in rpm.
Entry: 3600 rpm
